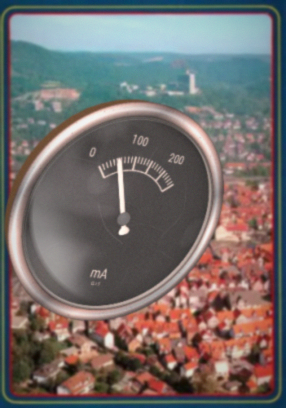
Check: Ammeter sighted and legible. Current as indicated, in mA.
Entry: 50 mA
